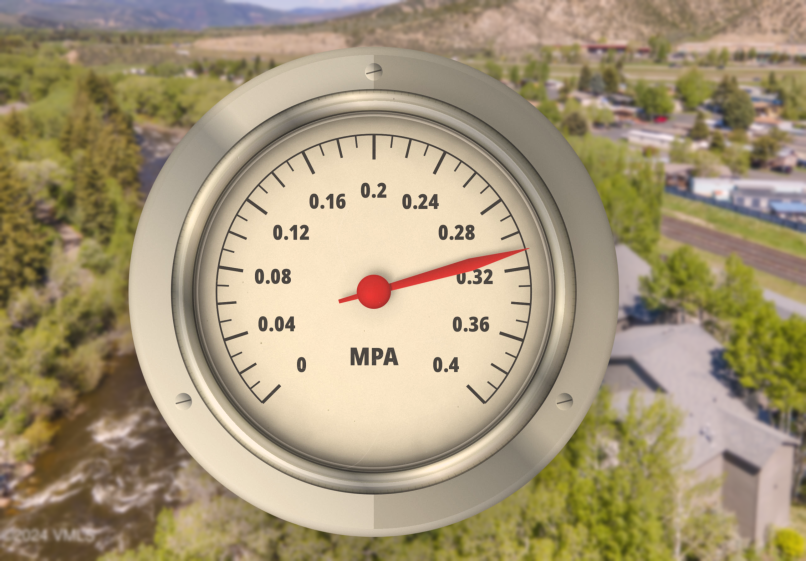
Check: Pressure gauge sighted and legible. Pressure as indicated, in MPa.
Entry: 0.31 MPa
